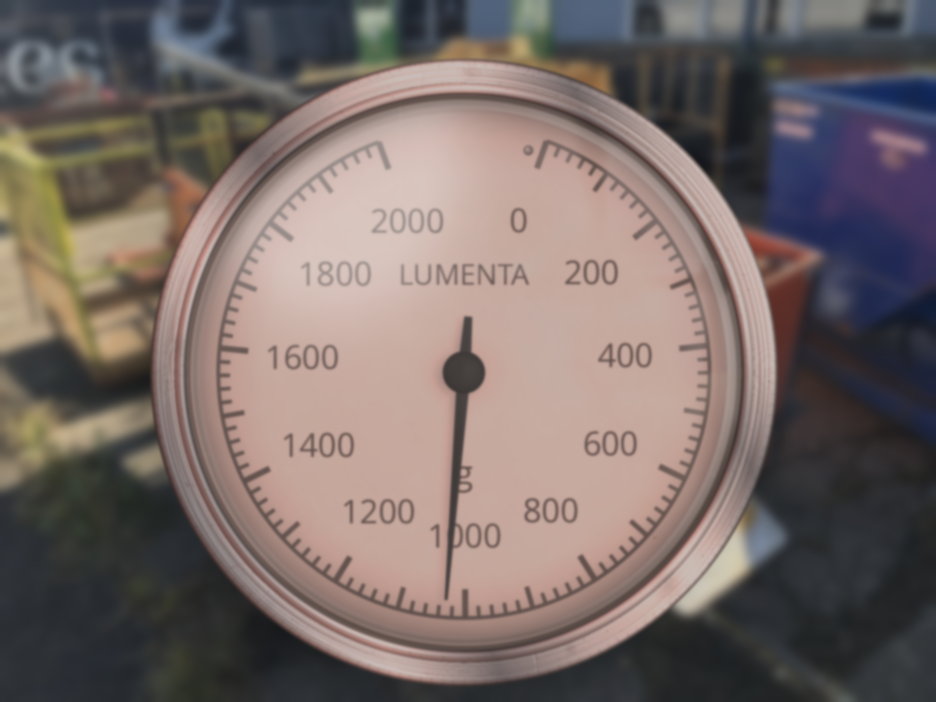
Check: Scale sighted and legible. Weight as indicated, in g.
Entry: 1030 g
